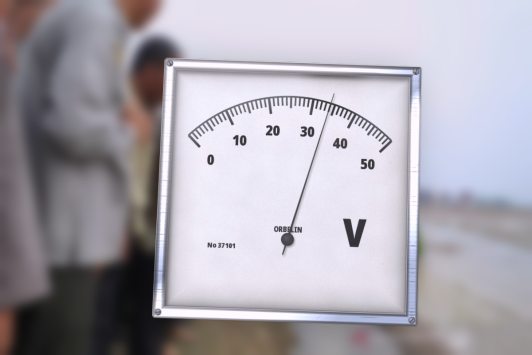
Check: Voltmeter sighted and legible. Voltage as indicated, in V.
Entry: 34 V
